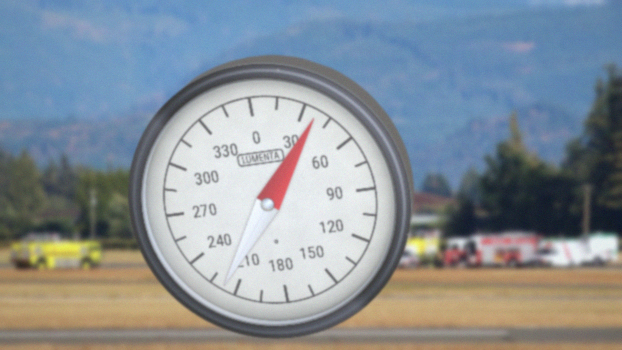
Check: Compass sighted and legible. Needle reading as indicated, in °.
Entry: 37.5 °
